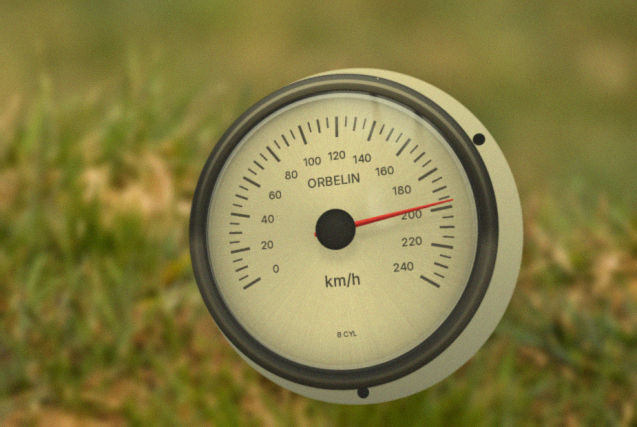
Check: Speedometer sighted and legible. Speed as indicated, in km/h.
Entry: 197.5 km/h
